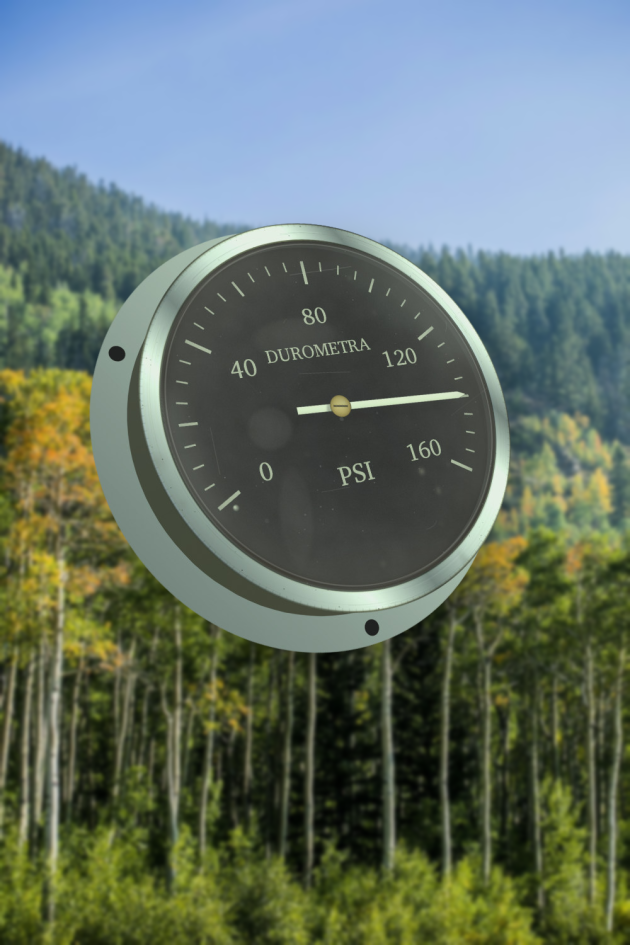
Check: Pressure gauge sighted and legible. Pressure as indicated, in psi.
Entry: 140 psi
